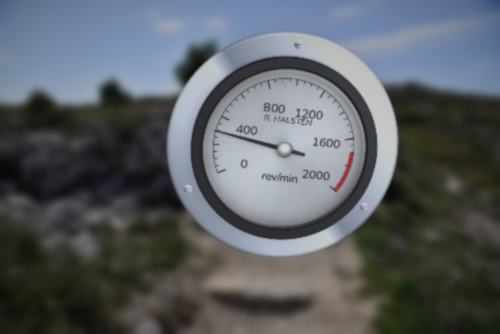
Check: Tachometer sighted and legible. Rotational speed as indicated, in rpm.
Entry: 300 rpm
